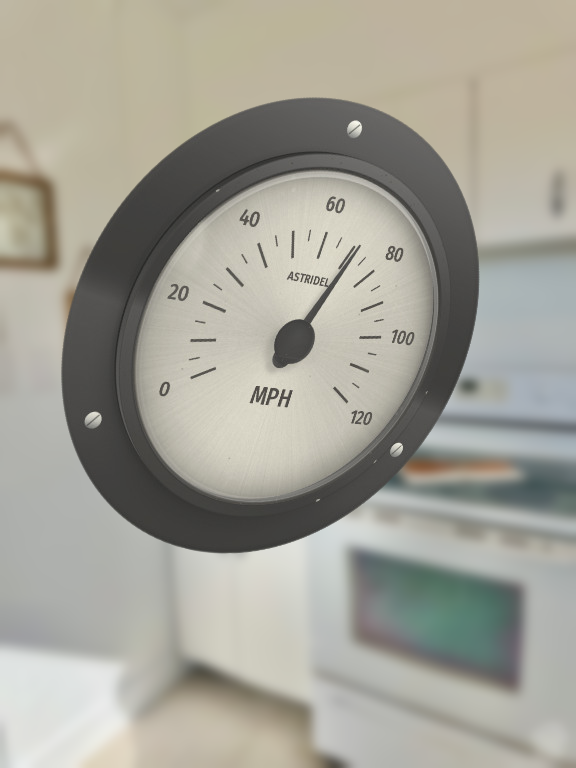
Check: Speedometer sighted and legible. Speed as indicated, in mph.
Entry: 70 mph
